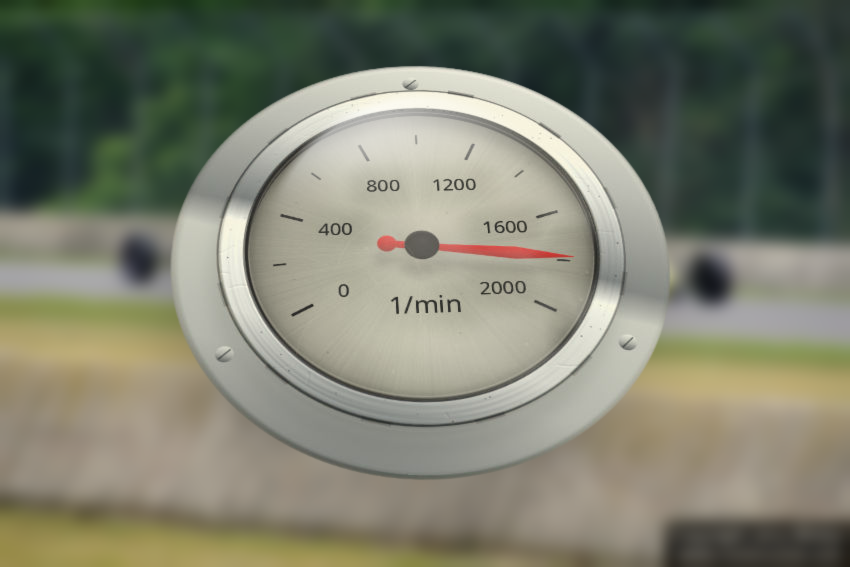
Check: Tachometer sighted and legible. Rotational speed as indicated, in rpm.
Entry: 1800 rpm
